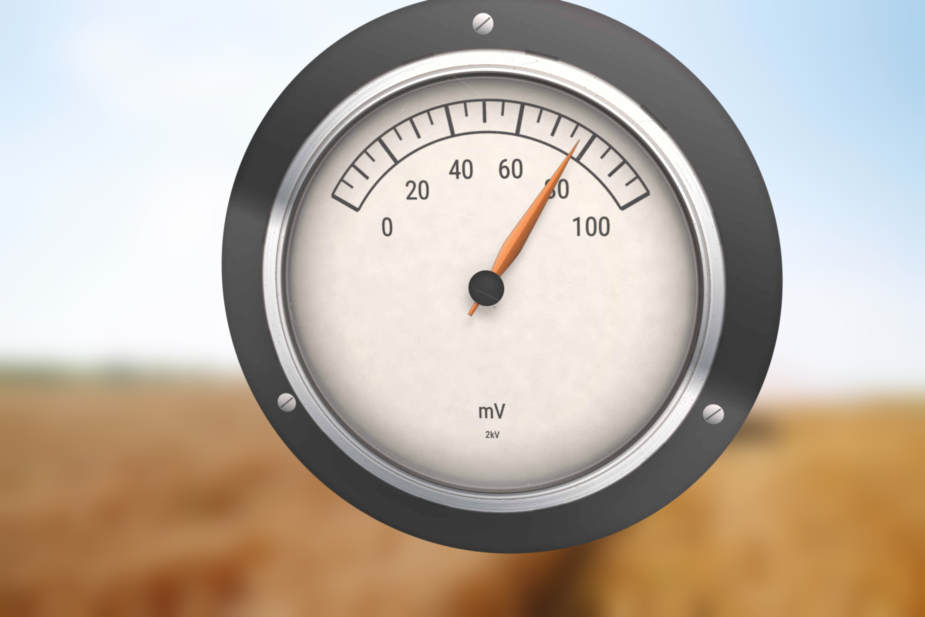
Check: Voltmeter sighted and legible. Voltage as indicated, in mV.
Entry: 77.5 mV
